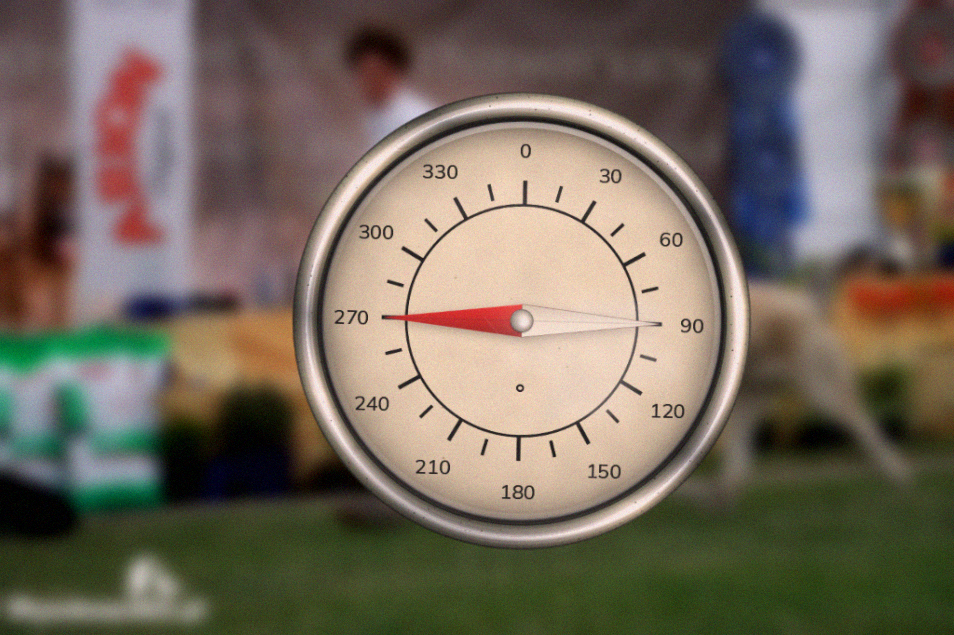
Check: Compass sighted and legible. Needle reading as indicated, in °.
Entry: 270 °
